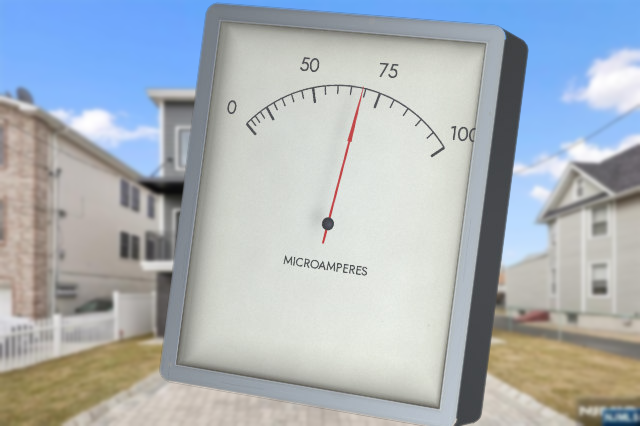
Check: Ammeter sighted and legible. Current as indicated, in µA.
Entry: 70 µA
